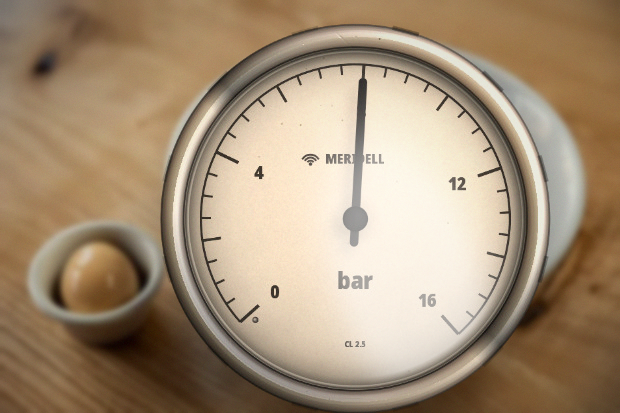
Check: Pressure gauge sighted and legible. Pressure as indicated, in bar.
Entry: 8 bar
